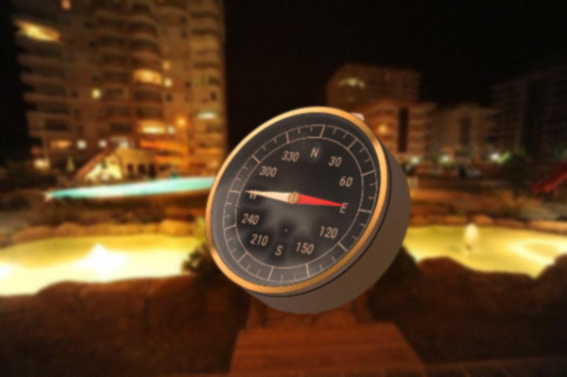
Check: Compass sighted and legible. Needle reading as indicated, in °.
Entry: 90 °
